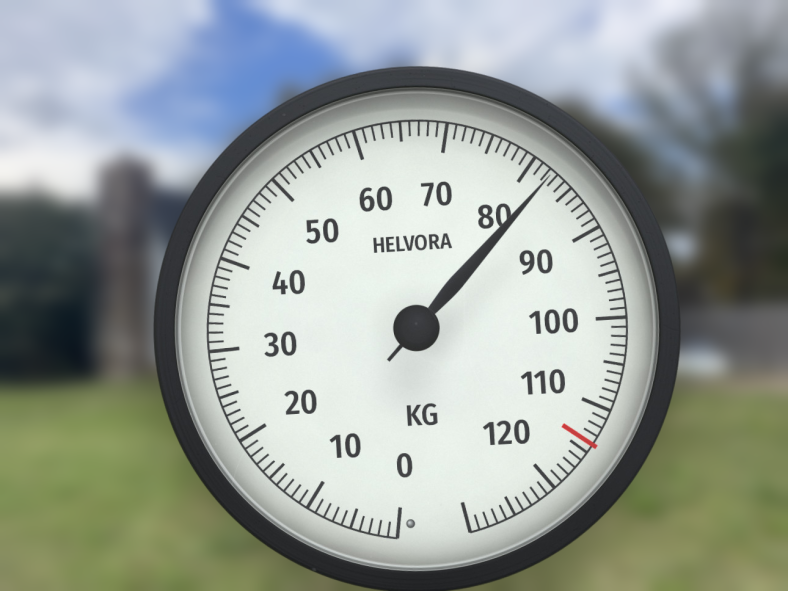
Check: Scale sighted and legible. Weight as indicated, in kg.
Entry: 82.5 kg
